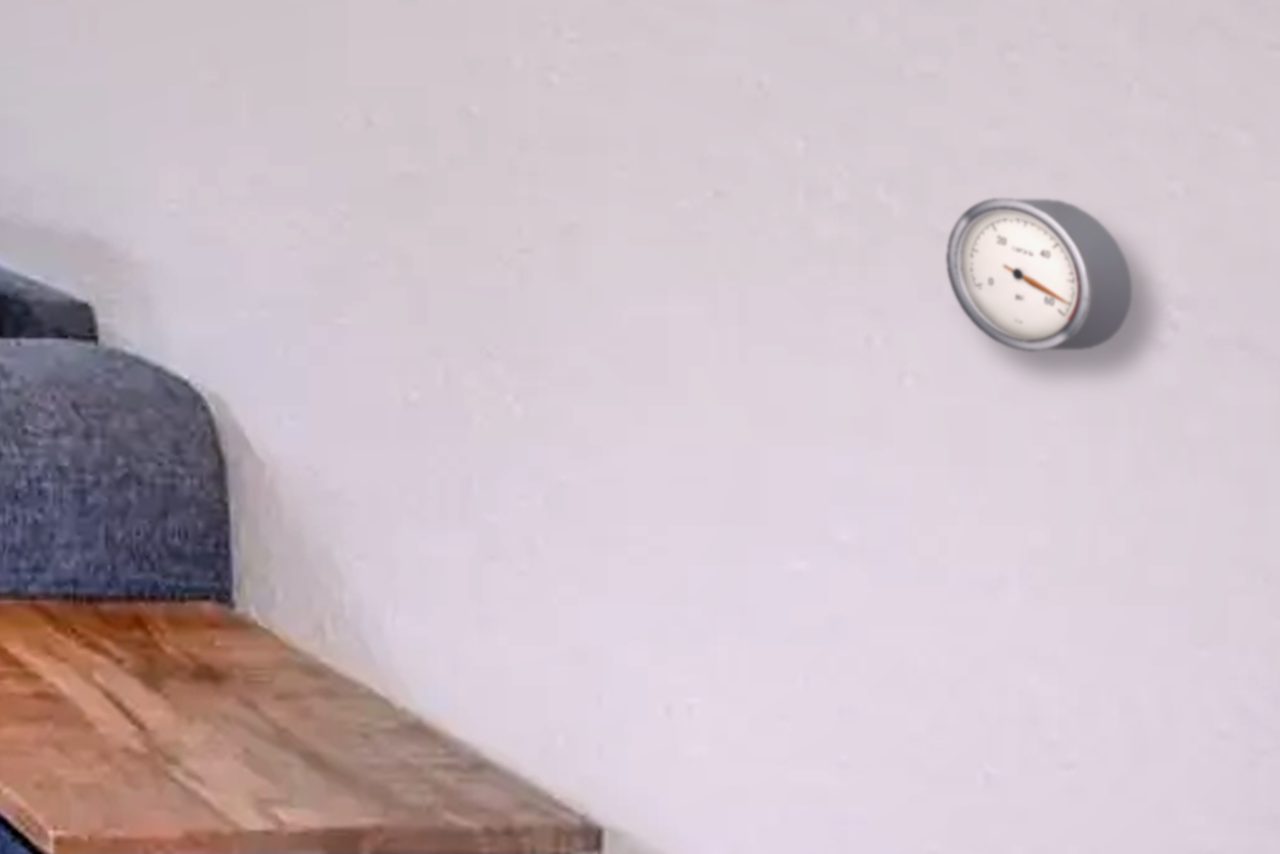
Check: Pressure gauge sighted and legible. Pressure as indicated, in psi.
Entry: 56 psi
